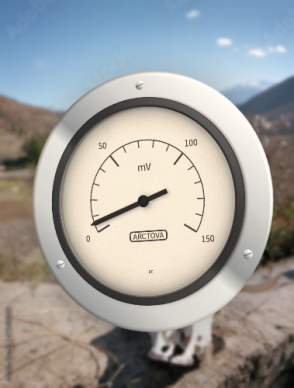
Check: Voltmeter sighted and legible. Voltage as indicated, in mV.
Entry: 5 mV
